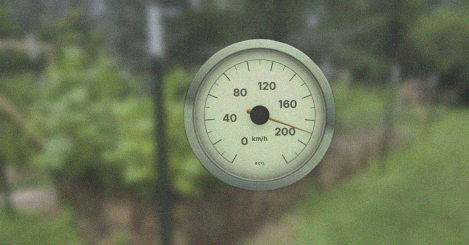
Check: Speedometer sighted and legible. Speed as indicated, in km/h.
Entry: 190 km/h
